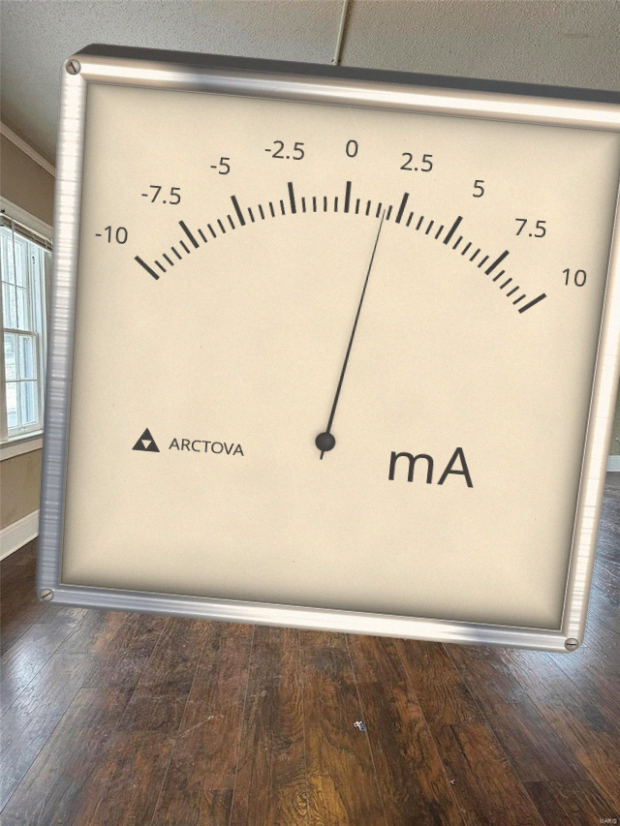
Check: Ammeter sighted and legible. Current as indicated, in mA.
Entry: 1.75 mA
